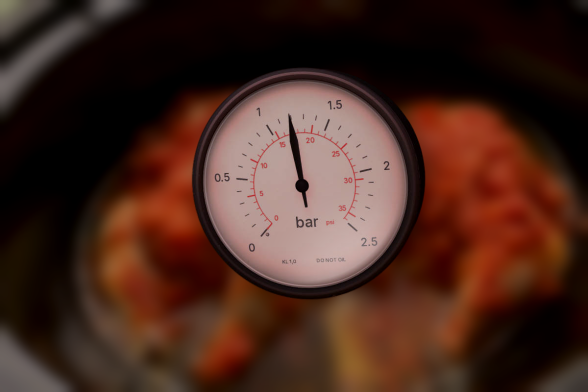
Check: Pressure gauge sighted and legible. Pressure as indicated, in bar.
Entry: 1.2 bar
